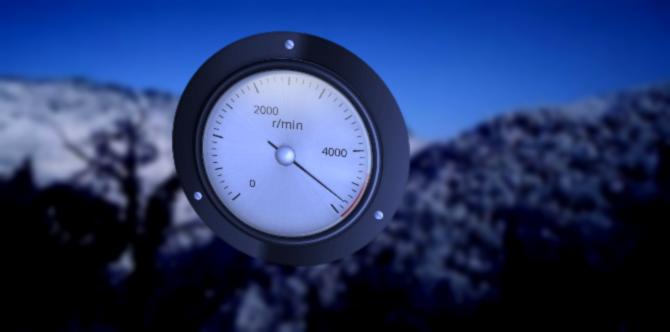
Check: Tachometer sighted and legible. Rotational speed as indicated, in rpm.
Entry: 4800 rpm
